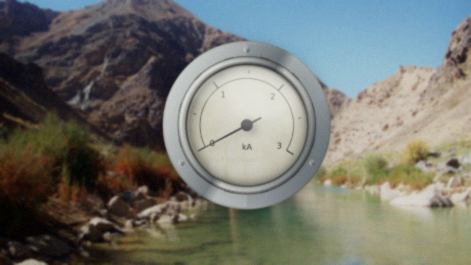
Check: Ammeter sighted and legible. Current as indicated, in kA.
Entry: 0 kA
